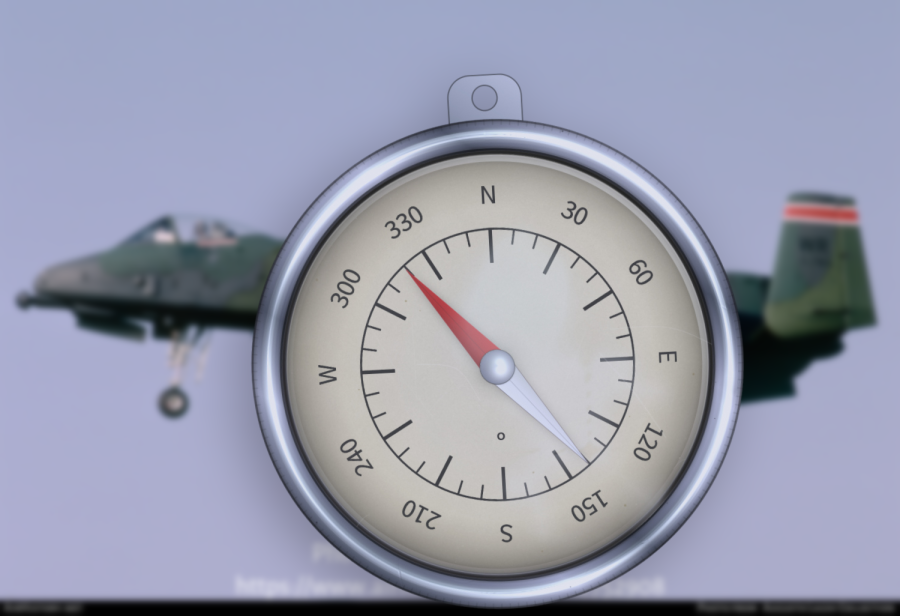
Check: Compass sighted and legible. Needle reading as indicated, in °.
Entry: 320 °
